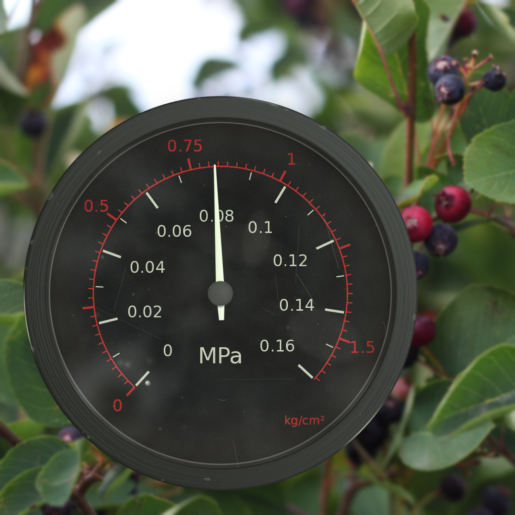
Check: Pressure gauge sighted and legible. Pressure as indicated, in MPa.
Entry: 0.08 MPa
